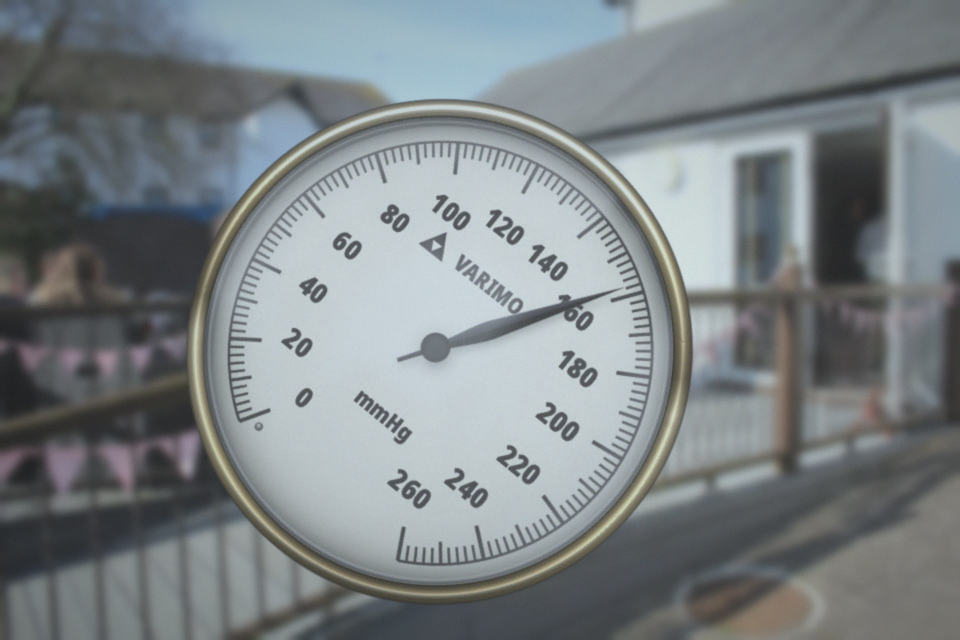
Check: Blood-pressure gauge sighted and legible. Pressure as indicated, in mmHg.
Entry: 158 mmHg
